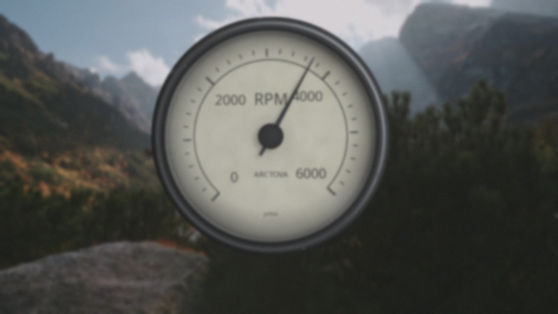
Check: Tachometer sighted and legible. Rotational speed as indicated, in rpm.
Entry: 3700 rpm
